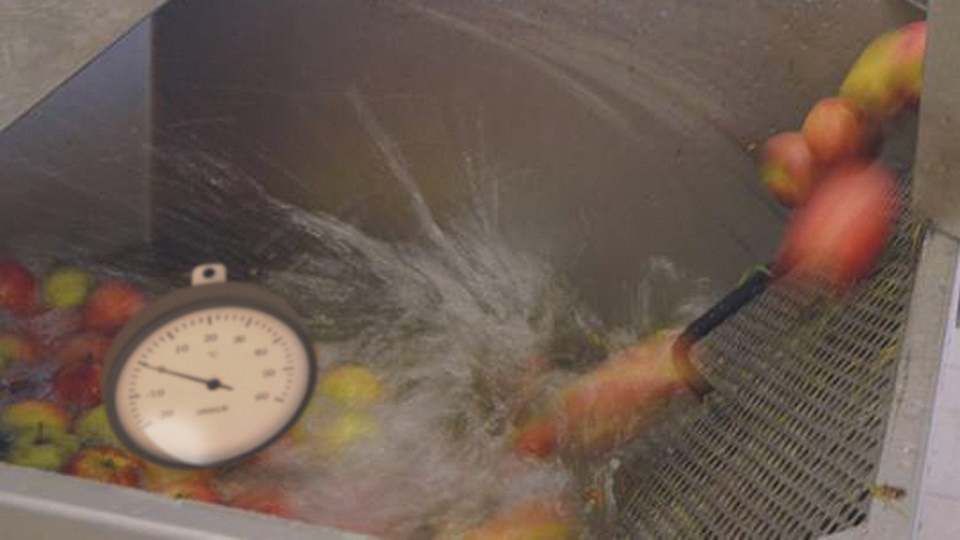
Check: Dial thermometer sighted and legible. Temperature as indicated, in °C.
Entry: 0 °C
